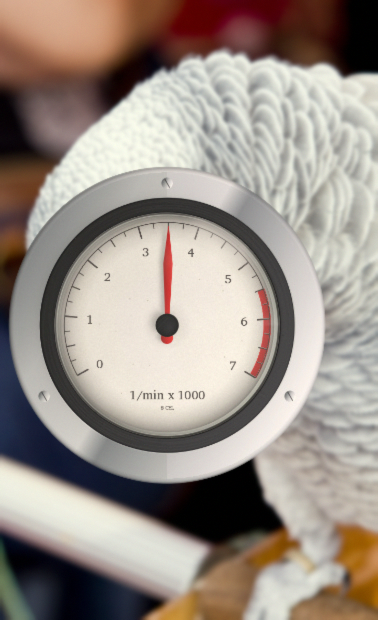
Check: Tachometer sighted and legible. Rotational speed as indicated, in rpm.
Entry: 3500 rpm
